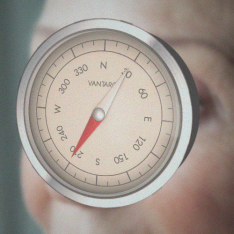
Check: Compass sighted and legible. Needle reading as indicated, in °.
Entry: 210 °
